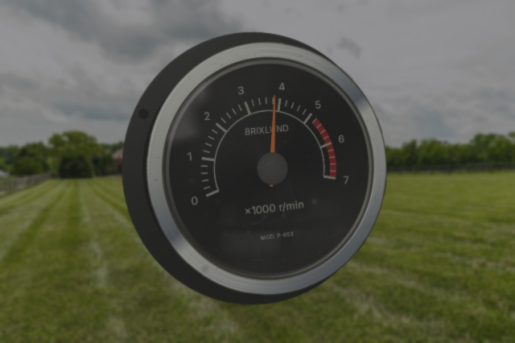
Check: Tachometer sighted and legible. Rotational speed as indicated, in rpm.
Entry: 3800 rpm
